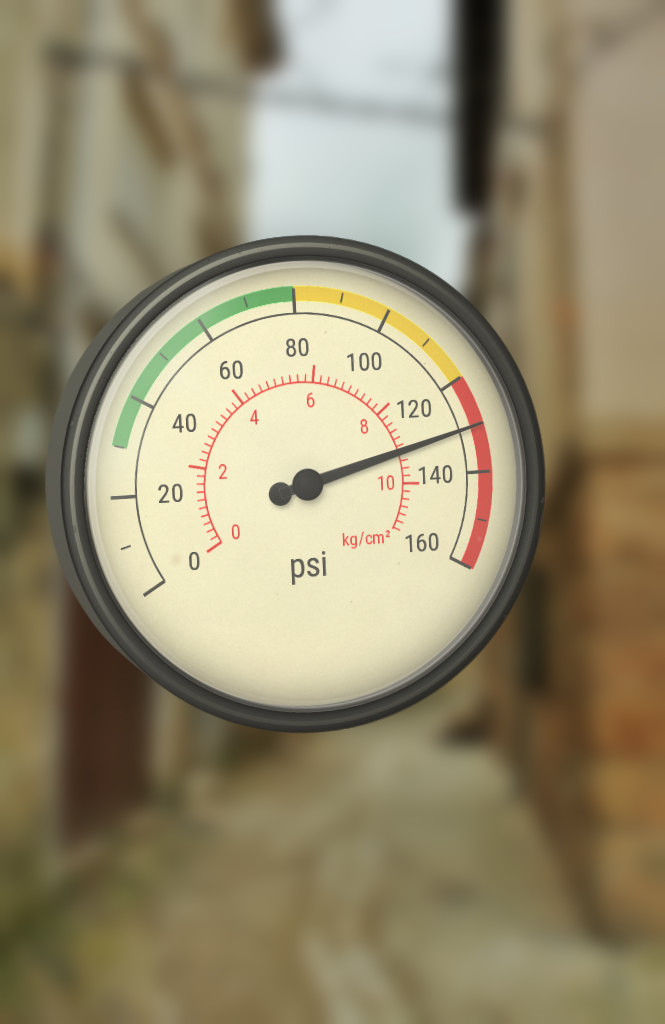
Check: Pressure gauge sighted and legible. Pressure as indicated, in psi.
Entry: 130 psi
